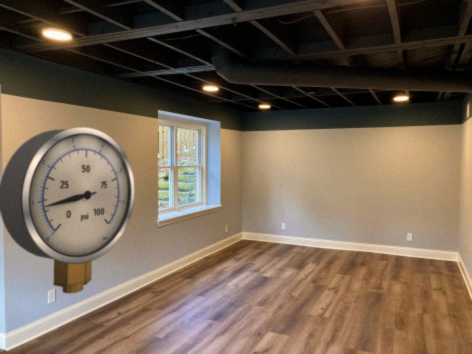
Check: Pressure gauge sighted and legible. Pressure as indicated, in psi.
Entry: 12.5 psi
